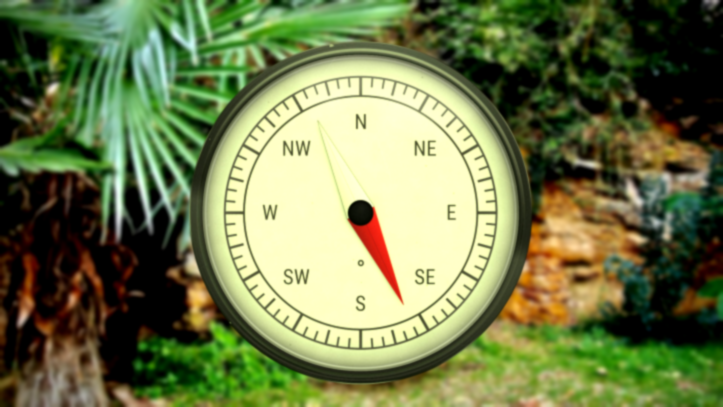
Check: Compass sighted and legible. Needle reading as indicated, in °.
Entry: 155 °
